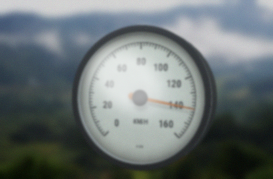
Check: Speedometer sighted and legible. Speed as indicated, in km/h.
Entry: 140 km/h
